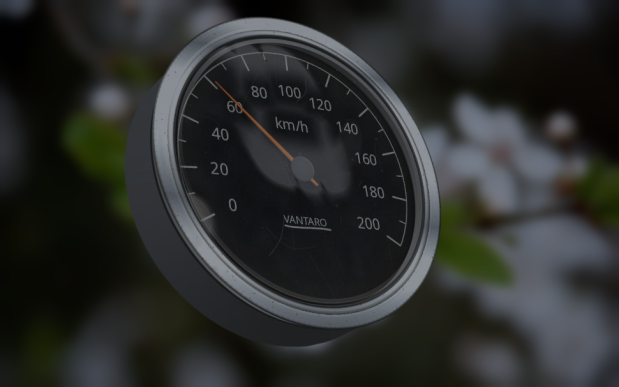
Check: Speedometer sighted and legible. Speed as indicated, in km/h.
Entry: 60 km/h
